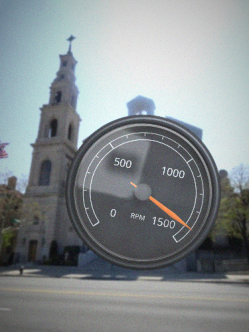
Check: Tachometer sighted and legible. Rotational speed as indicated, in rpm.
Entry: 1400 rpm
